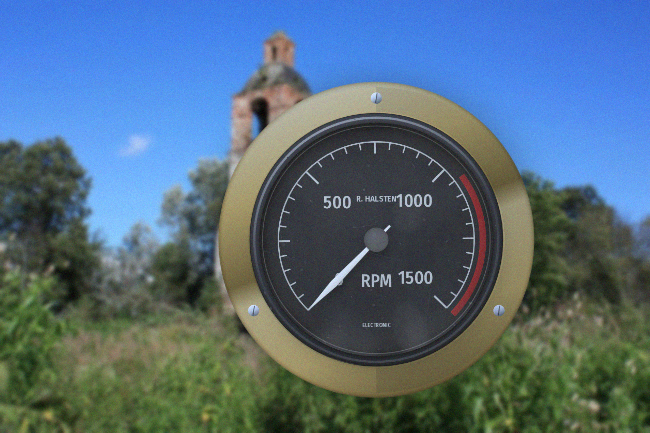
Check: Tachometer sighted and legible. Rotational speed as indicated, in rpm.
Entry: 0 rpm
